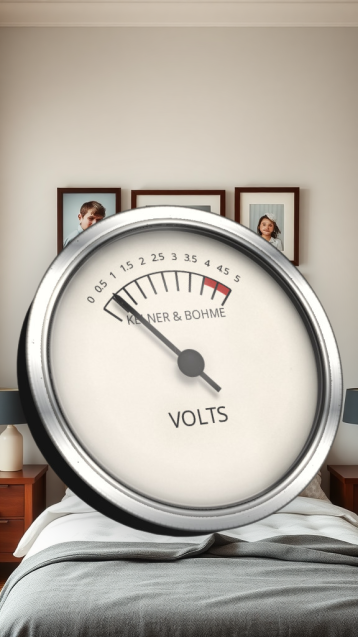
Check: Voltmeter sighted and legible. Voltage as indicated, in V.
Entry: 0.5 V
